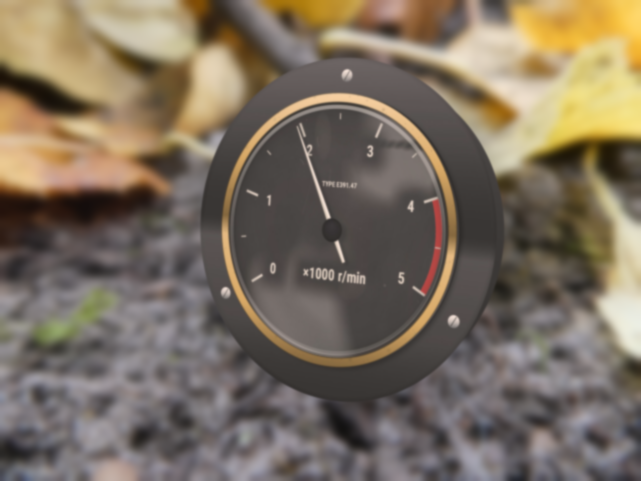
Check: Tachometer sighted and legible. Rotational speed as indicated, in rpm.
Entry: 2000 rpm
